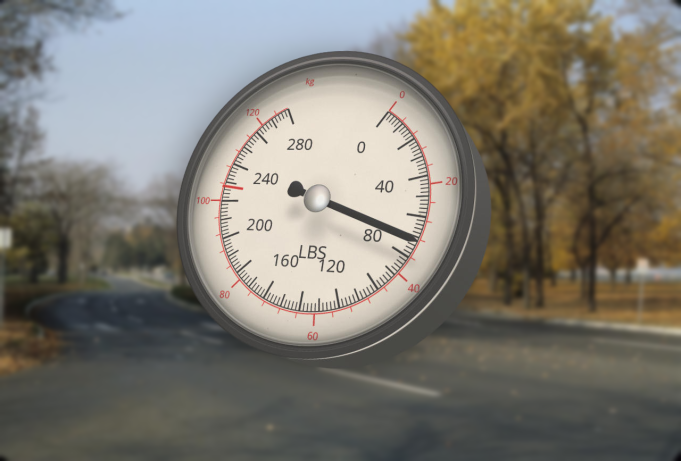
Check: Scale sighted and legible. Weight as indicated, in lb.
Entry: 72 lb
